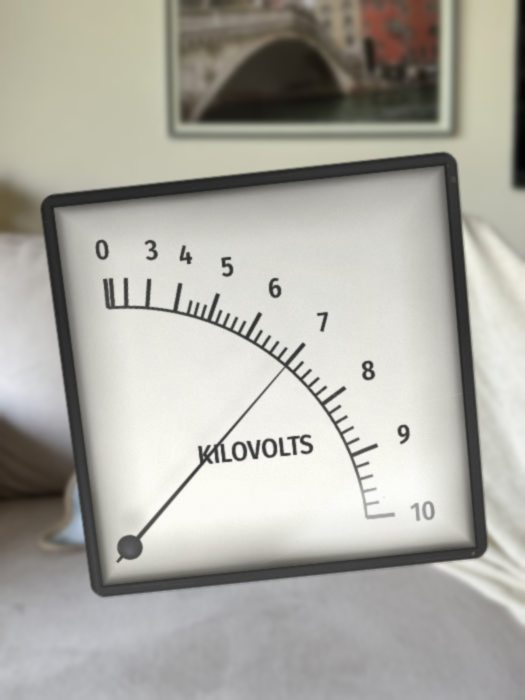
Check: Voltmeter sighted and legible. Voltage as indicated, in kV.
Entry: 7 kV
